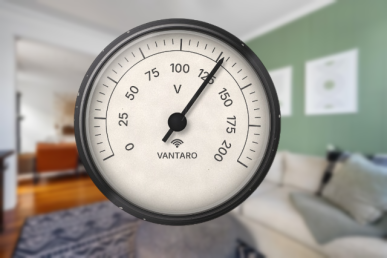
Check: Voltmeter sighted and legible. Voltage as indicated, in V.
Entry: 127.5 V
